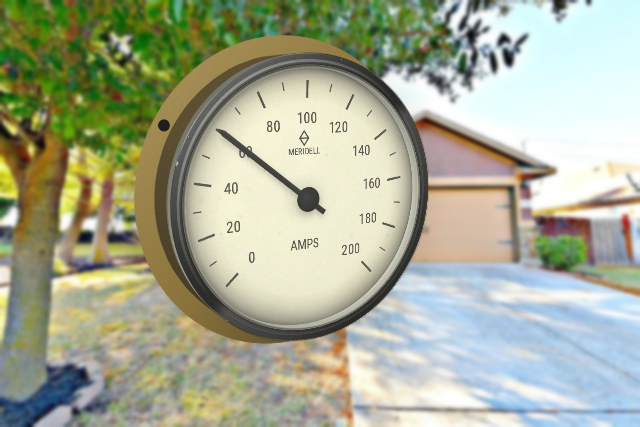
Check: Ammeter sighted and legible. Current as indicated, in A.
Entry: 60 A
